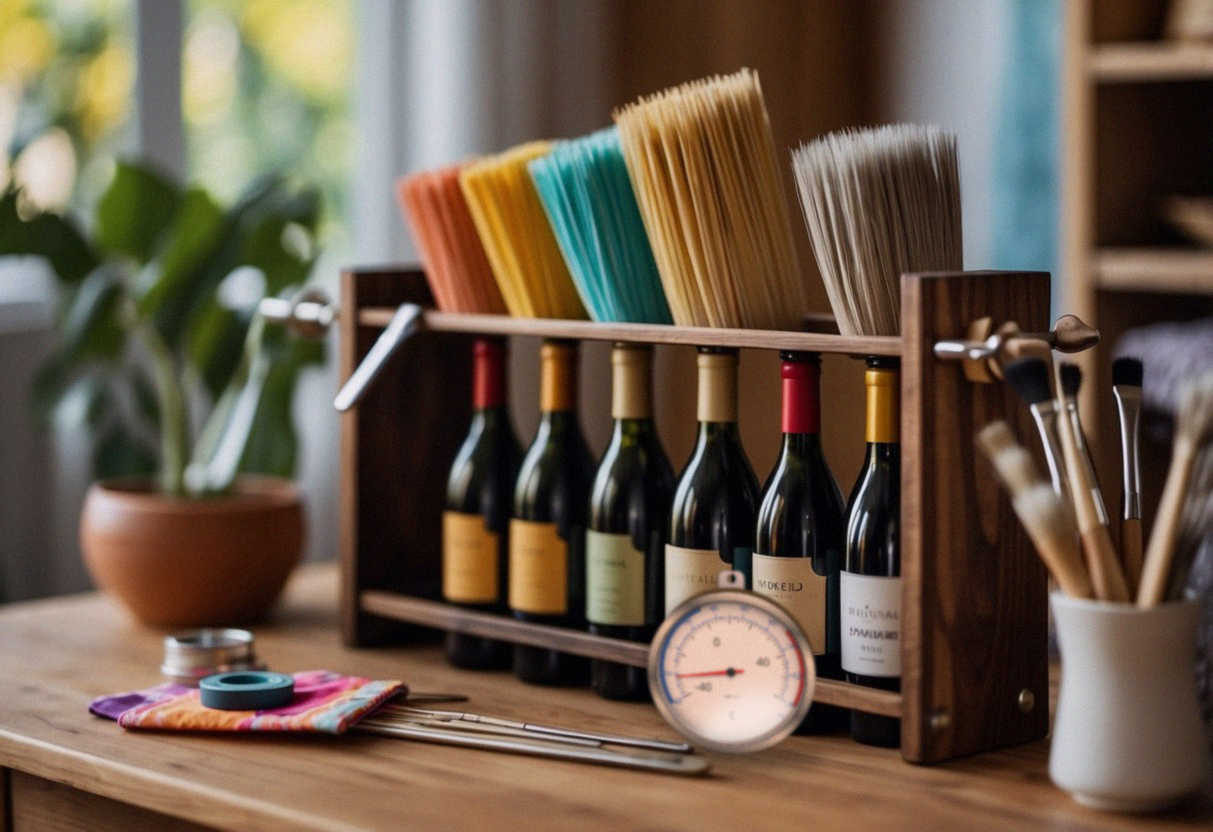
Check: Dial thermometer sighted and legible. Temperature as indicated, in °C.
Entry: -30 °C
